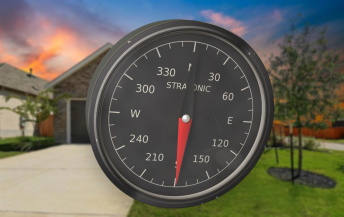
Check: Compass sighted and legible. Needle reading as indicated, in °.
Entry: 180 °
